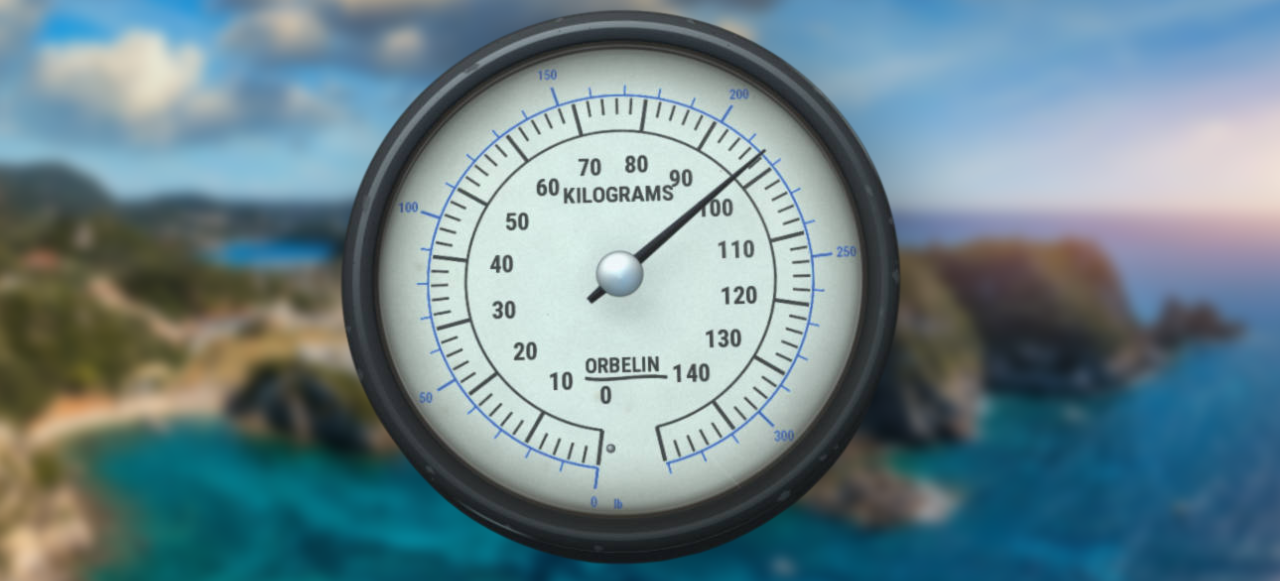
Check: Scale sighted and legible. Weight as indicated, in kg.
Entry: 98 kg
